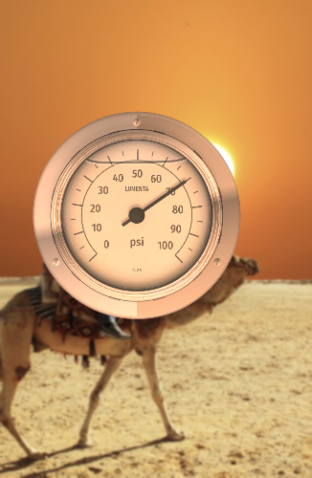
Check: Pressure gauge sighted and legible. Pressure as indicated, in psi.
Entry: 70 psi
